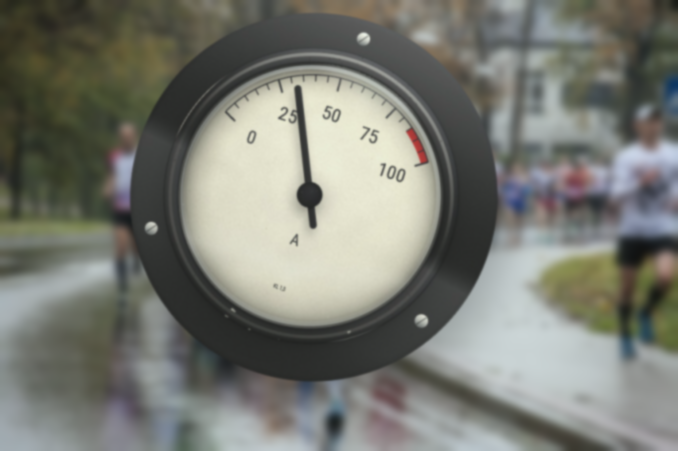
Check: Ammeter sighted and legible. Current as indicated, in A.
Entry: 32.5 A
